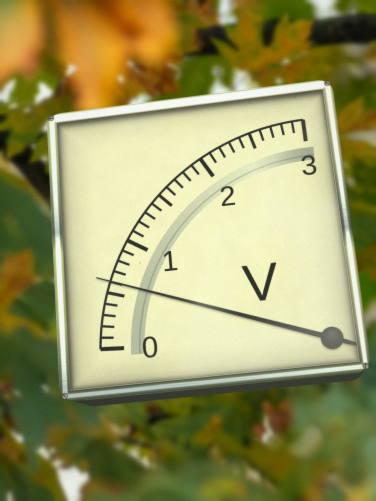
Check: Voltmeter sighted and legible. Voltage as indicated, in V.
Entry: 0.6 V
